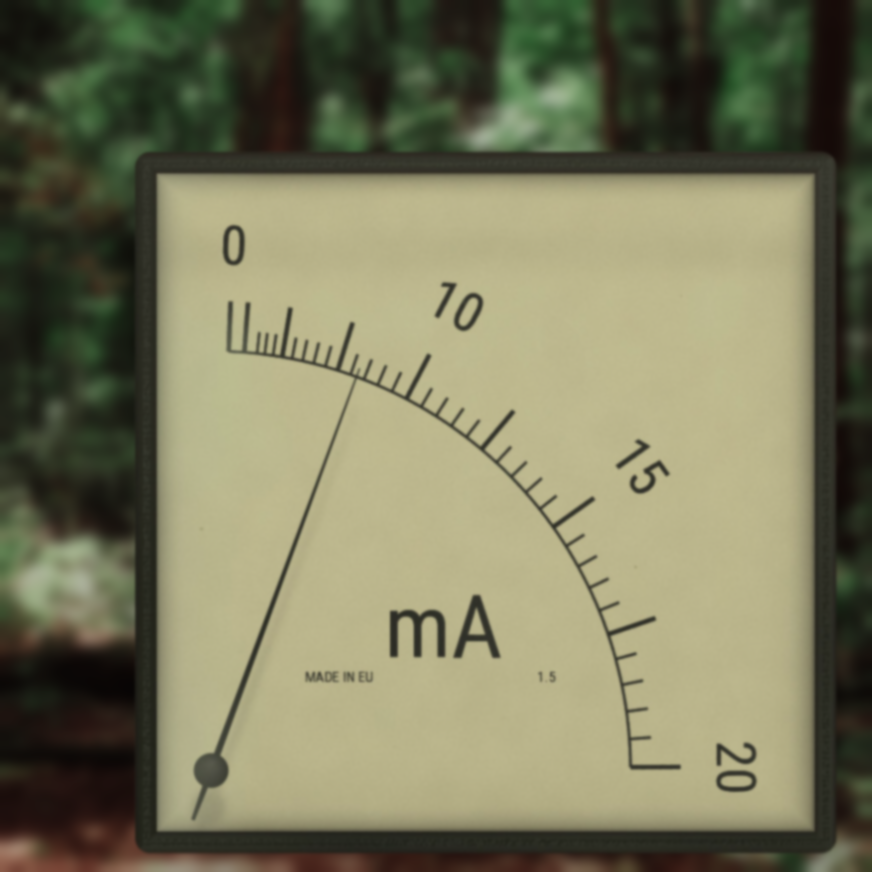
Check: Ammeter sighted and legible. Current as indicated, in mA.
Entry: 8.25 mA
